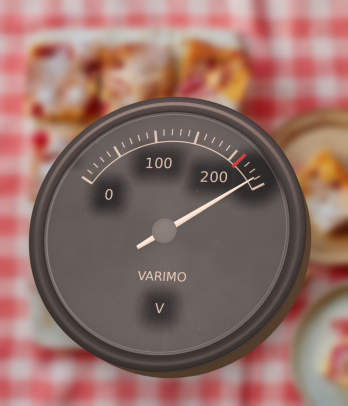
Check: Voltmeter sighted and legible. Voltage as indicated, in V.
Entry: 240 V
